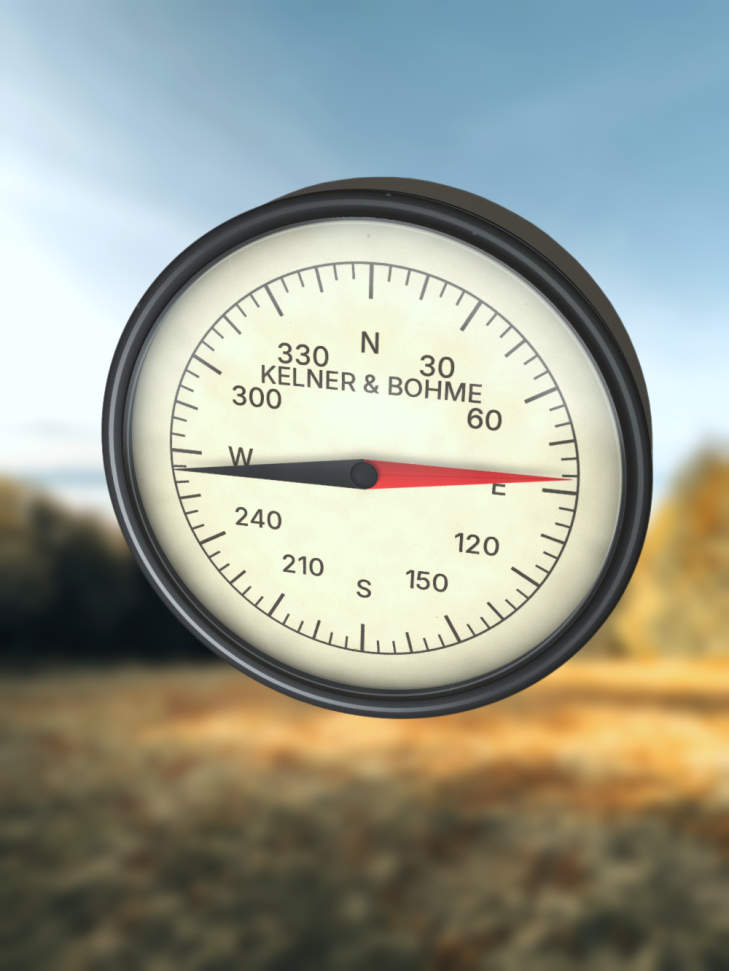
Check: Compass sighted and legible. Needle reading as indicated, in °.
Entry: 85 °
